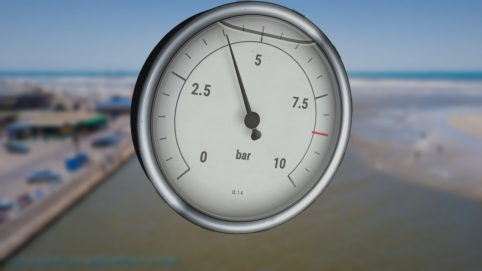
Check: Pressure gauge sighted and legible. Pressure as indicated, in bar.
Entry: 4 bar
